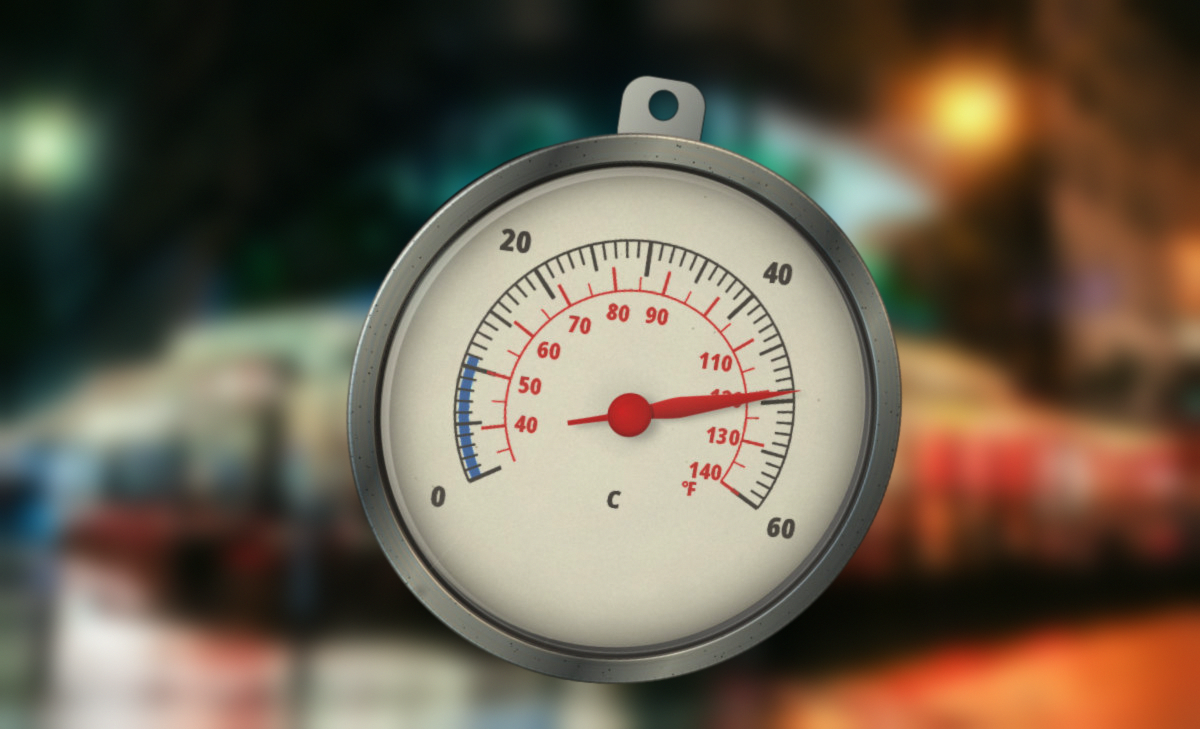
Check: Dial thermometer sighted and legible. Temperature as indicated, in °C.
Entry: 49 °C
